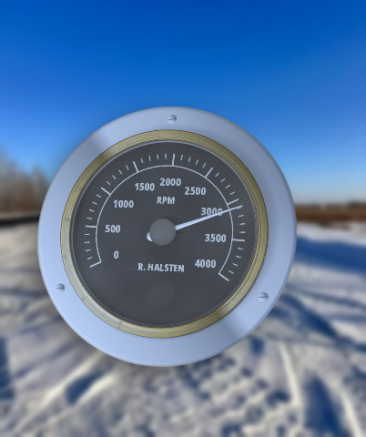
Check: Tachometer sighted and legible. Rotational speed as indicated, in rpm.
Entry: 3100 rpm
